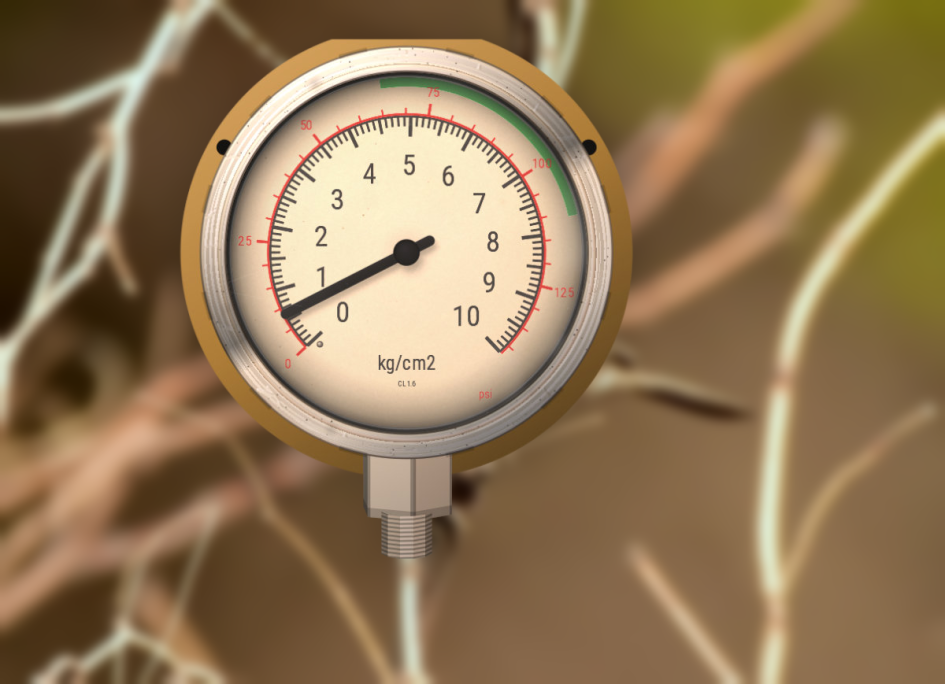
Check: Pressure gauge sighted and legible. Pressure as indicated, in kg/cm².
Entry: 0.6 kg/cm²
